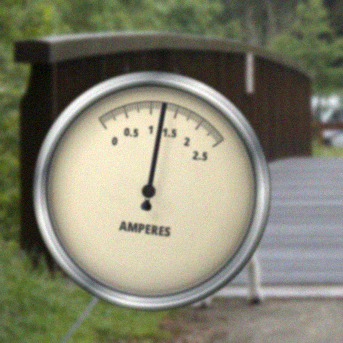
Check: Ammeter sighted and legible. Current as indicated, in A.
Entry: 1.25 A
